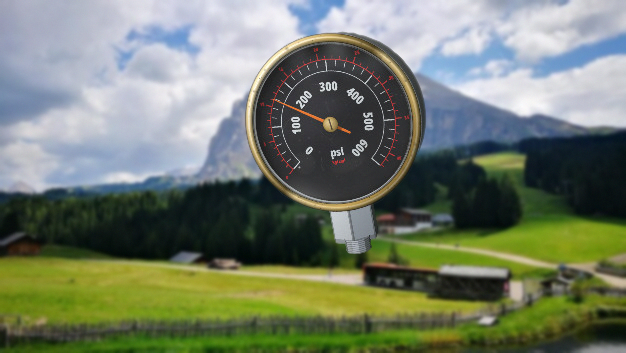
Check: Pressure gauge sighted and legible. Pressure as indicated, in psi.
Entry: 160 psi
